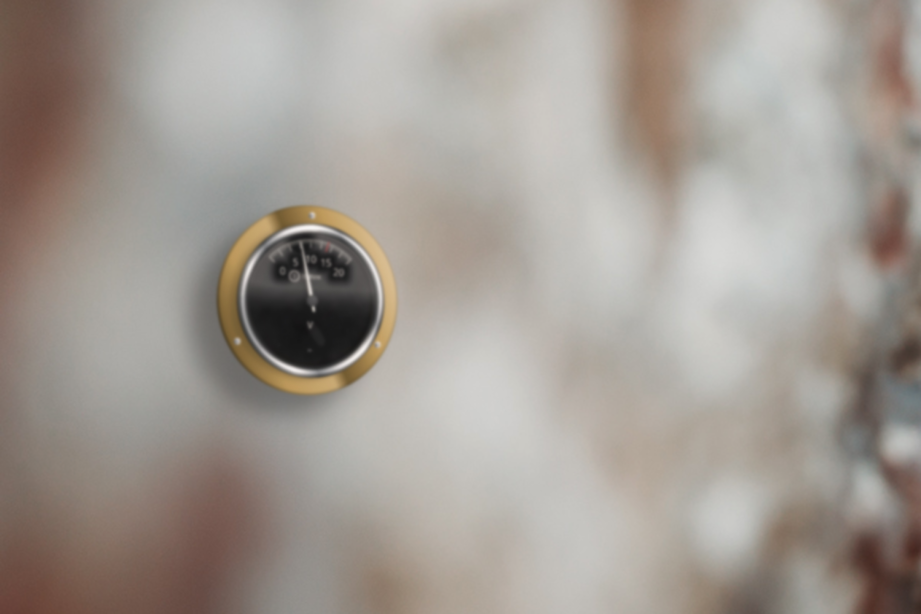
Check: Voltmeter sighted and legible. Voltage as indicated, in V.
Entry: 7.5 V
